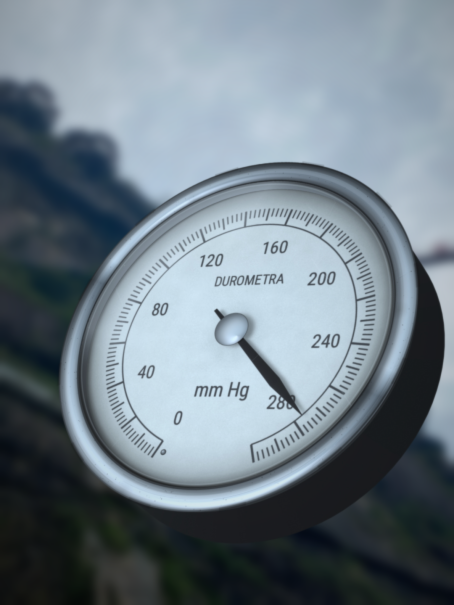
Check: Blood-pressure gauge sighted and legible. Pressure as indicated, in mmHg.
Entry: 276 mmHg
